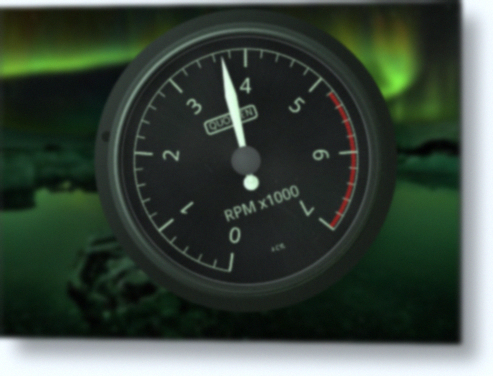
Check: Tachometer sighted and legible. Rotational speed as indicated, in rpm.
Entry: 3700 rpm
